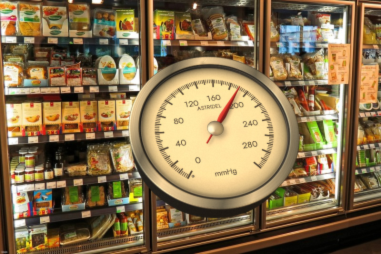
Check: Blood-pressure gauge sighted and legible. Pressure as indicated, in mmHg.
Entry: 190 mmHg
